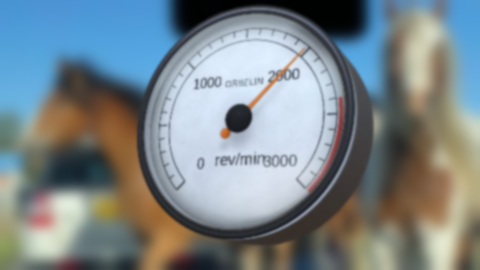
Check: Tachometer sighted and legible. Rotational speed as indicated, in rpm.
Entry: 2000 rpm
